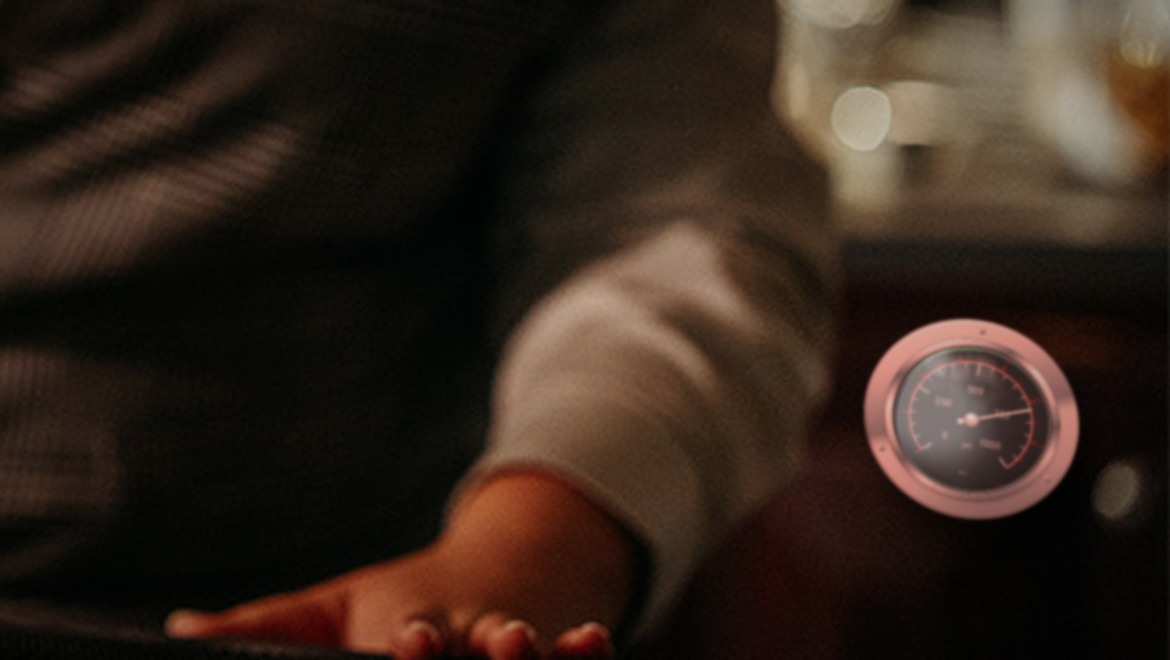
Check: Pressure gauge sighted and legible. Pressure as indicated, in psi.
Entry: 750 psi
